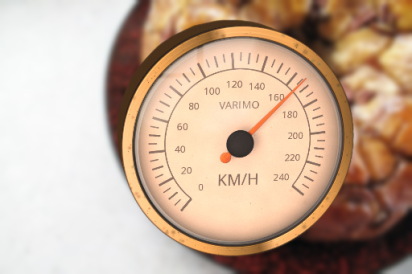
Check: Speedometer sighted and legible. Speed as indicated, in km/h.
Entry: 165 km/h
